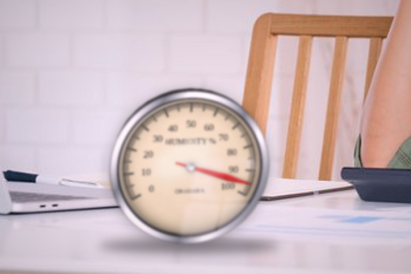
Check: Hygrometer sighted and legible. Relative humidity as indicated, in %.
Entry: 95 %
